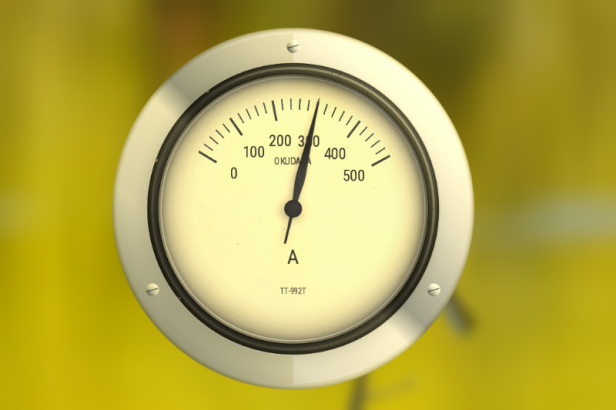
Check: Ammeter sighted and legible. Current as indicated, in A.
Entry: 300 A
